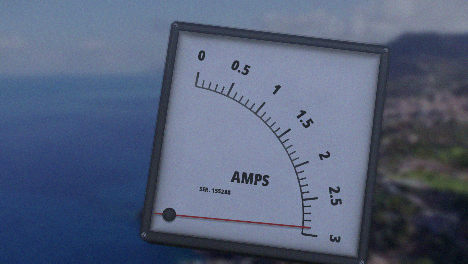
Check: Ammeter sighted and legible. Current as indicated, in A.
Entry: 2.9 A
